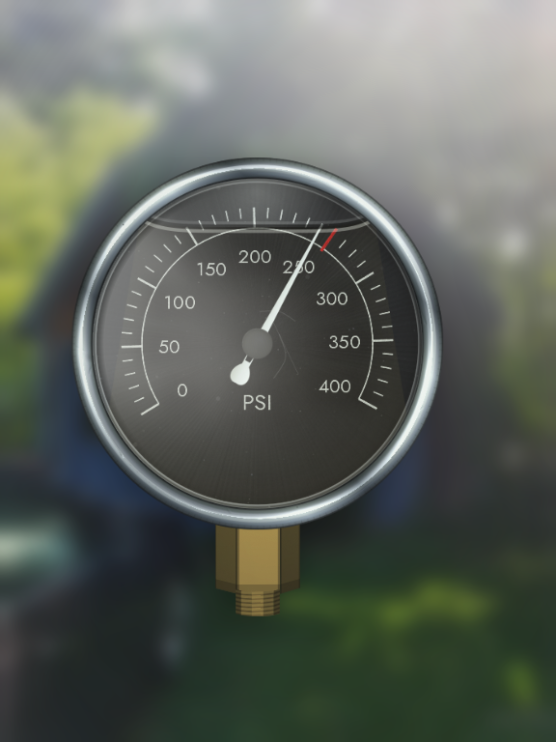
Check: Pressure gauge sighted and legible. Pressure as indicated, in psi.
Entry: 250 psi
